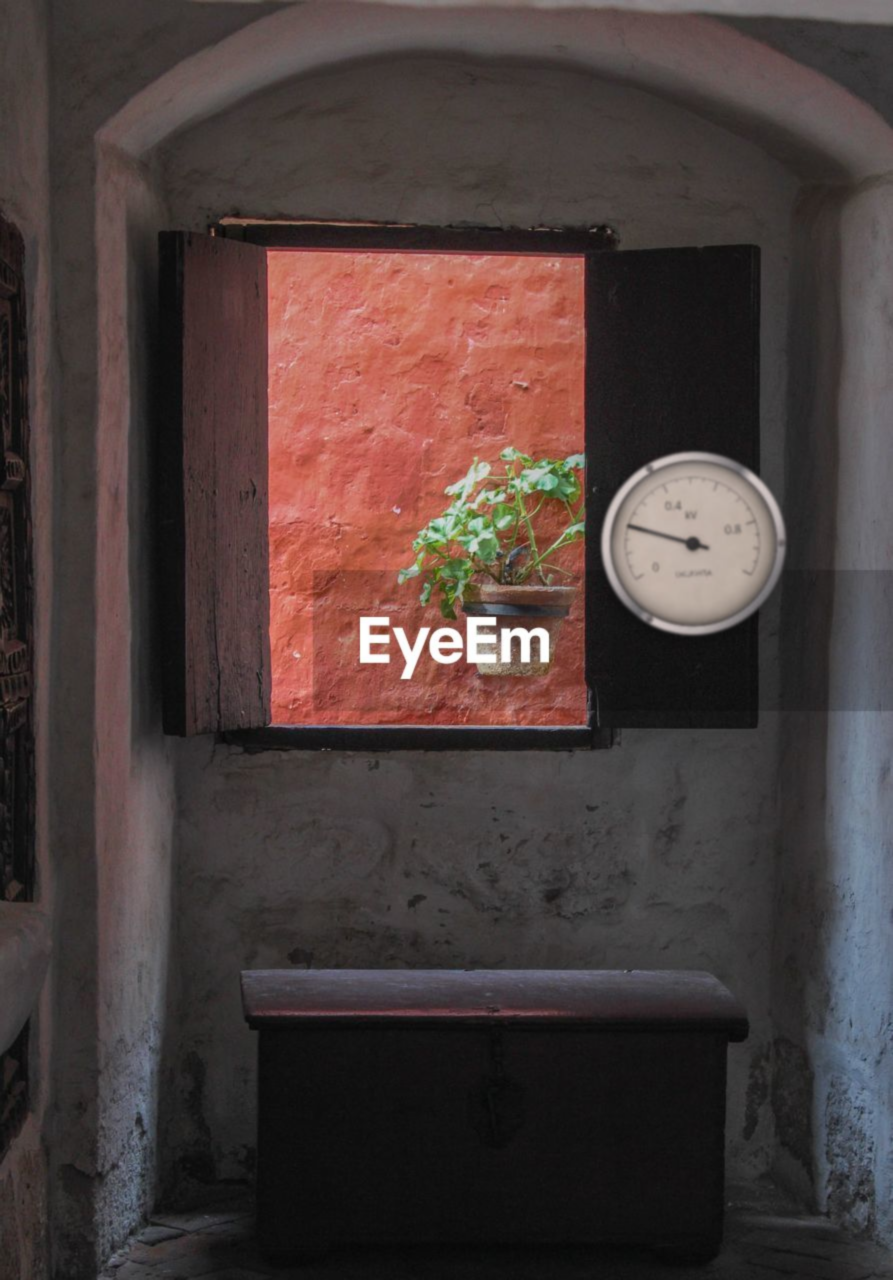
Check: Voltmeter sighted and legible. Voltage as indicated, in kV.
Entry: 0.2 kV
